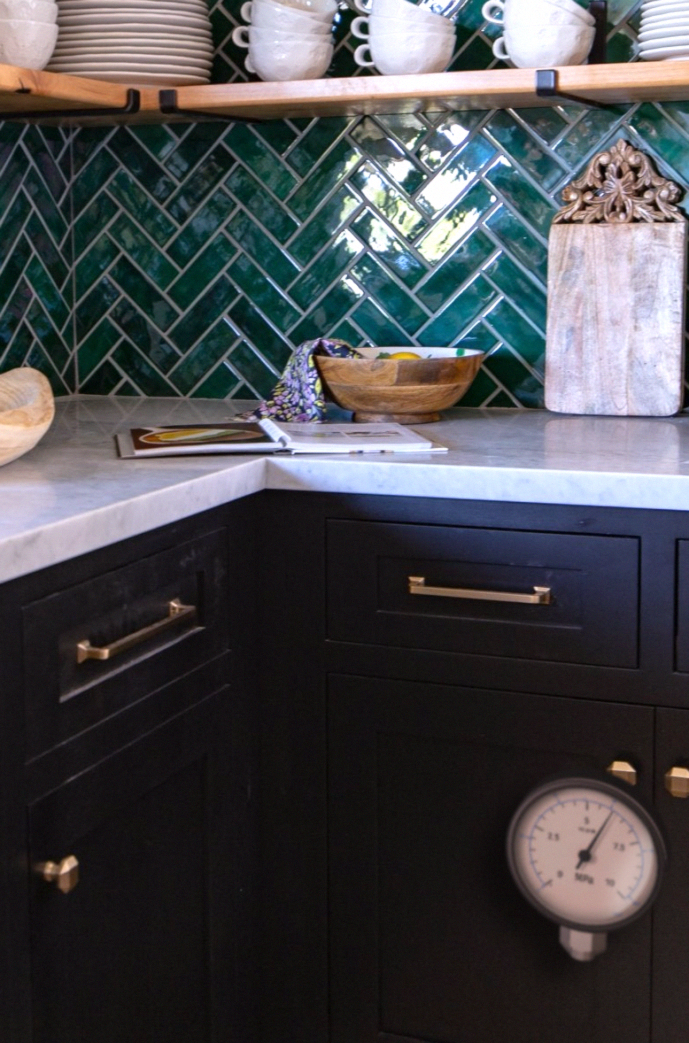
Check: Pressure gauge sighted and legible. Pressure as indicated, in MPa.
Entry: 6 MPa
